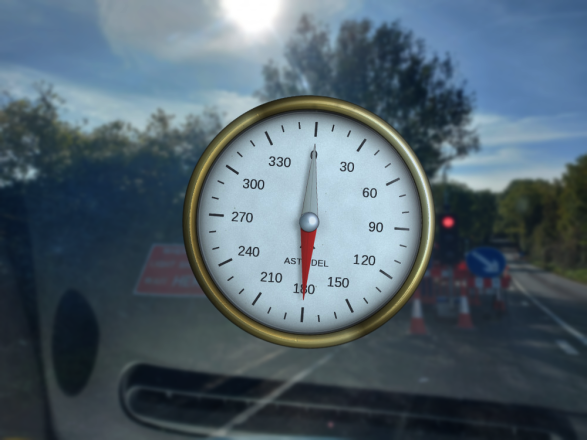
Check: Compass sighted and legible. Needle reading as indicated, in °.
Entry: 180 °
